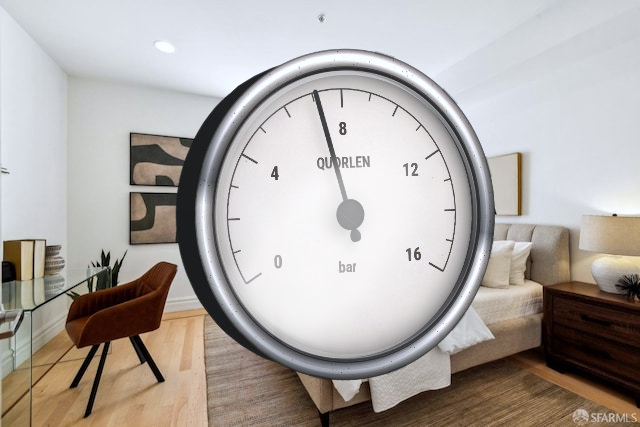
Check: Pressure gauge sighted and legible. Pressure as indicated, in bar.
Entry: 7 bar
